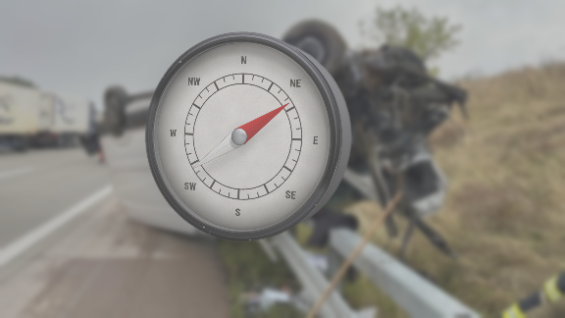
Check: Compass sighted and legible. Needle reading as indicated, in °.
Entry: 55 °
